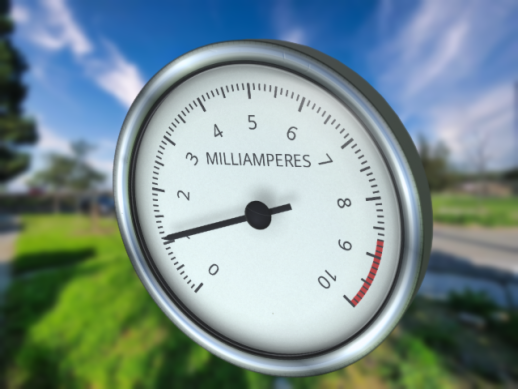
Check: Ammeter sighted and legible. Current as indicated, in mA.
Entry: 1.1 mA
